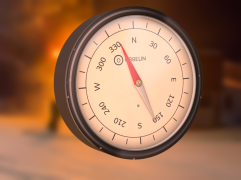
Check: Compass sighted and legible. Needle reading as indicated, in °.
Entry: 337.5 °
